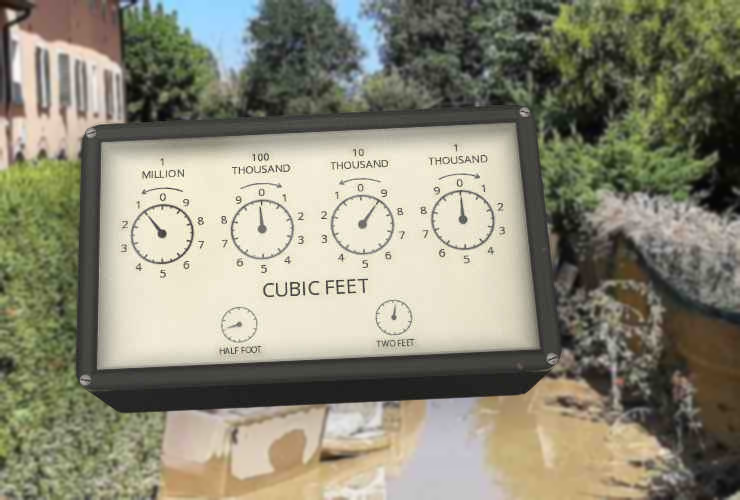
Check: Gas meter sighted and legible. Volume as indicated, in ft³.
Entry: 99000 ft³
